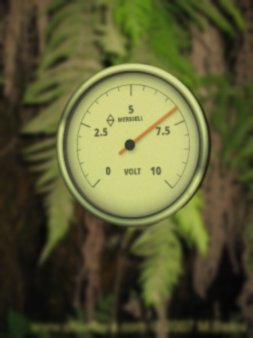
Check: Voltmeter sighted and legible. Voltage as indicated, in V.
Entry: 7 V
